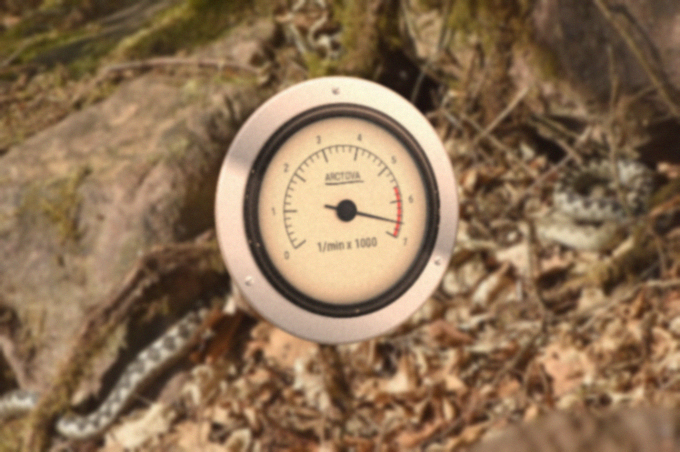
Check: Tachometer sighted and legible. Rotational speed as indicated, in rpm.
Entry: 6600 rpm
